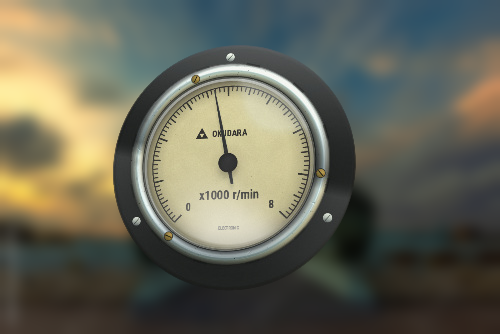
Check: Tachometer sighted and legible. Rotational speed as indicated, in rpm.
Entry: 3700 rpm
